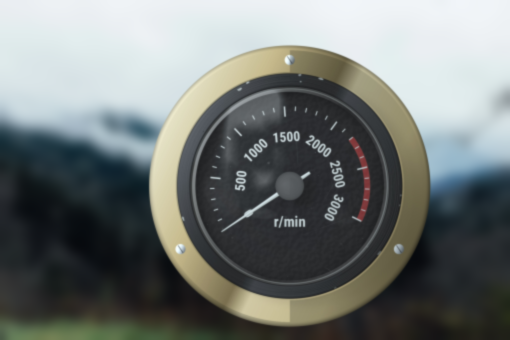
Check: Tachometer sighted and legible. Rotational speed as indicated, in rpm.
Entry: 0 rpm
